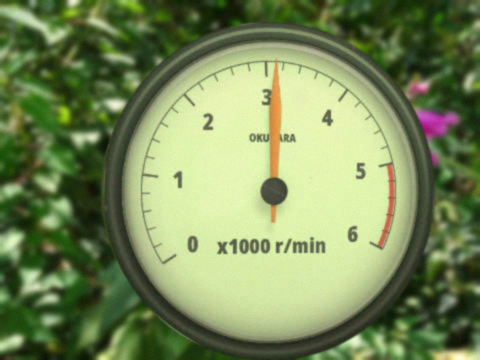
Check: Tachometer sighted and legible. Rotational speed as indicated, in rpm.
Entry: 3100 rpm
